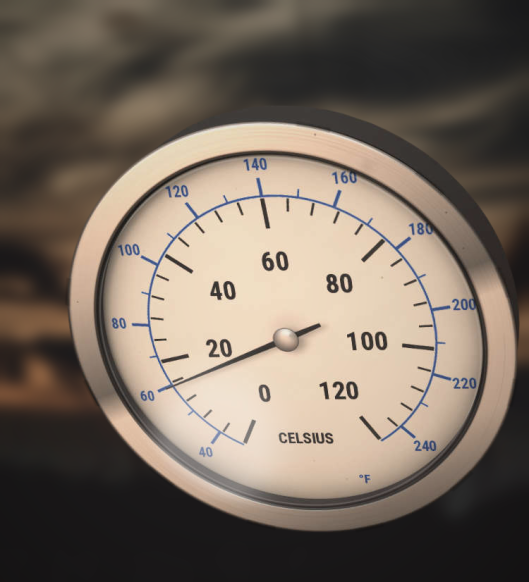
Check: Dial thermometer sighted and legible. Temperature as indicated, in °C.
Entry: 16 °C
